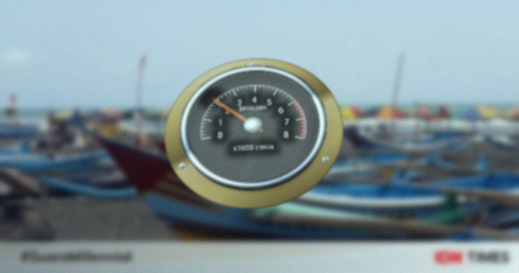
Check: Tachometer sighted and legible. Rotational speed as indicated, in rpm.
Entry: 2000 rpm
